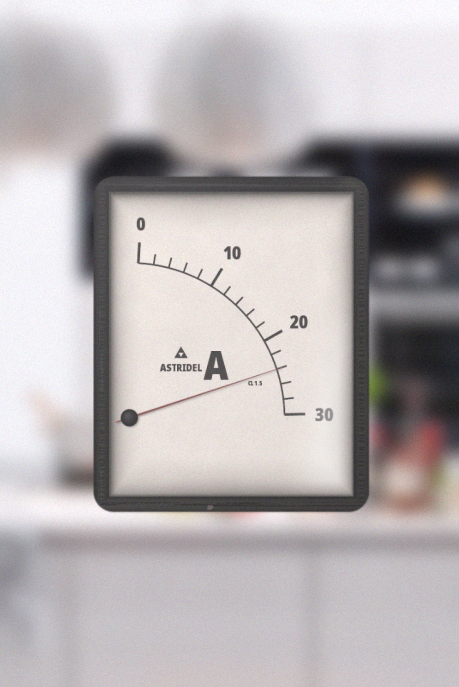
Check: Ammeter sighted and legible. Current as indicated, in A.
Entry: 24 A
